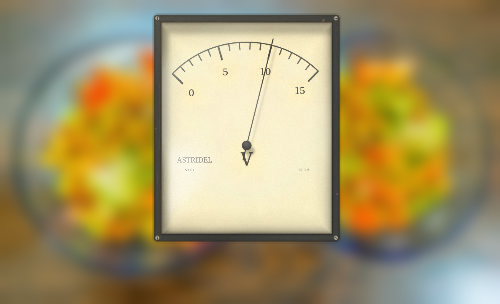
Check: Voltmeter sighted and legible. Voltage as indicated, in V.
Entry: 10 V
